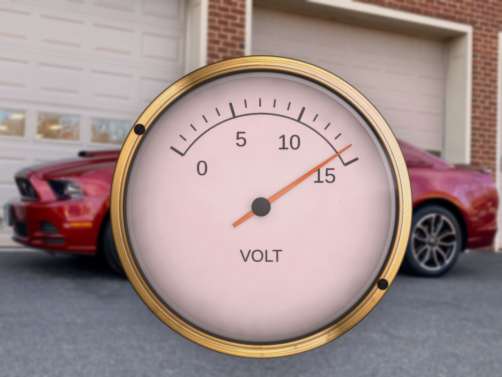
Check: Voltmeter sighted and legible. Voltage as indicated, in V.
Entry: 14 V
